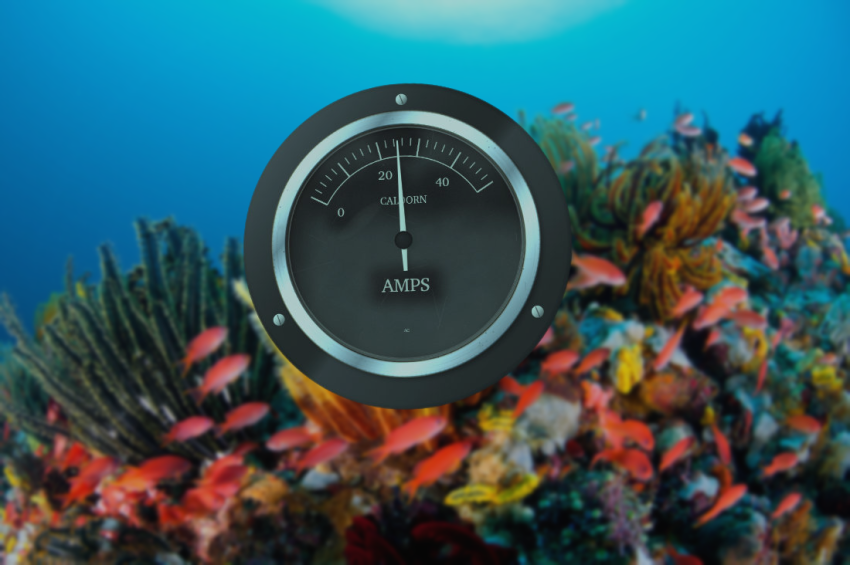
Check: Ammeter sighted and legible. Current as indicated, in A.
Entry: 25 A
